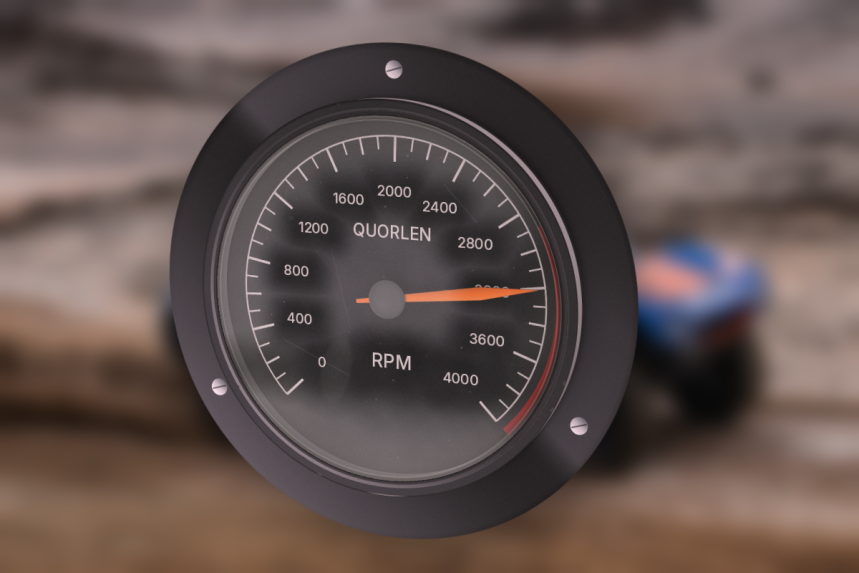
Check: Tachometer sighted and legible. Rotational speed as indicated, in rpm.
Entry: 3200 rpm
